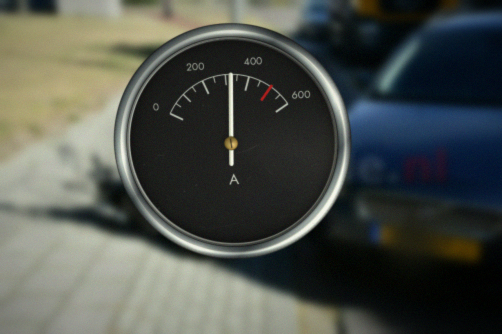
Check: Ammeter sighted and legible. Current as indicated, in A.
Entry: 325 A
